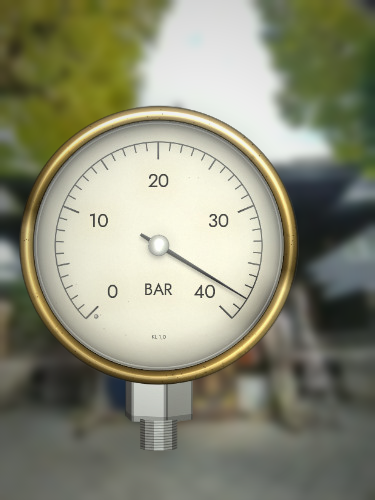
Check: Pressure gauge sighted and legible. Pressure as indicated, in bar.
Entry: 38 bar
